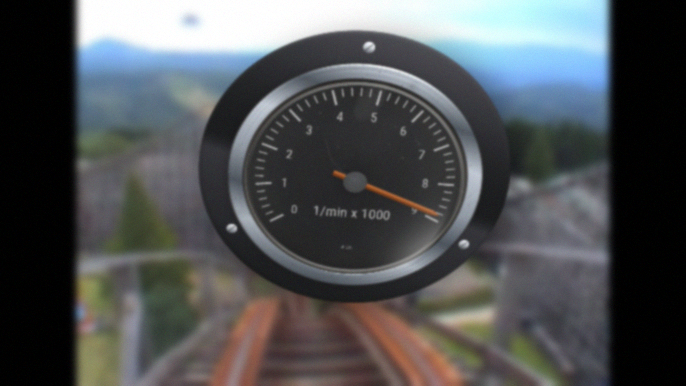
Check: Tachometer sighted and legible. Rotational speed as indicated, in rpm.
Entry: 8800 rpm
